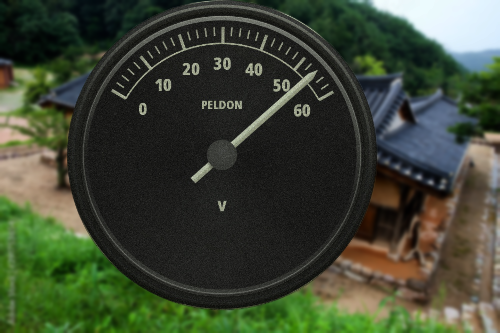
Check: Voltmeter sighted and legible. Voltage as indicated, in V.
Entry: 54 V
